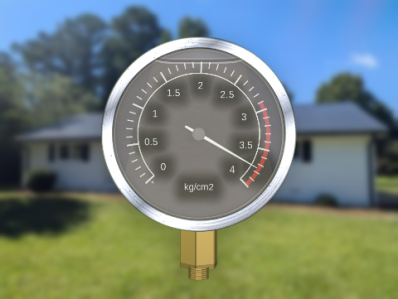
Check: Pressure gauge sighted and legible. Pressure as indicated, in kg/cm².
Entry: 3.75 kg/cm²
